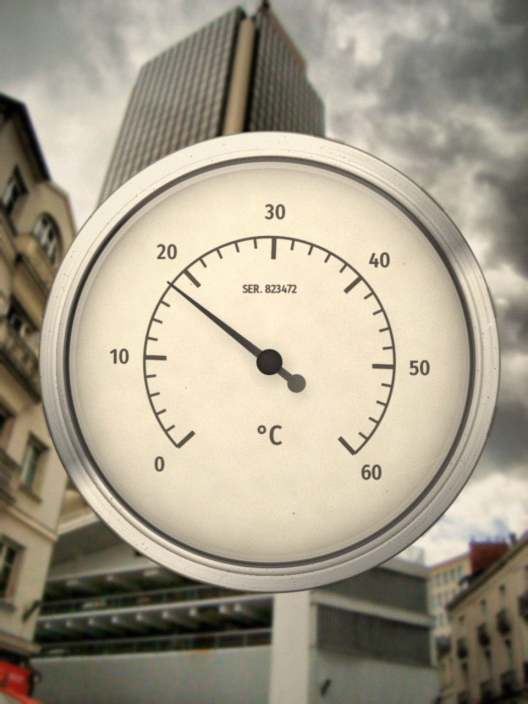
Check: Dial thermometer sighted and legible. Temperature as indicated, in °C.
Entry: 18 °C
